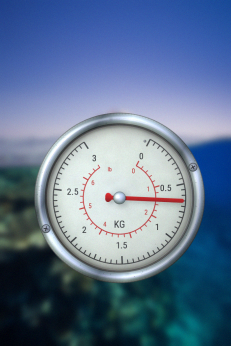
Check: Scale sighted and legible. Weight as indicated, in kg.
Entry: 0.65 kg
